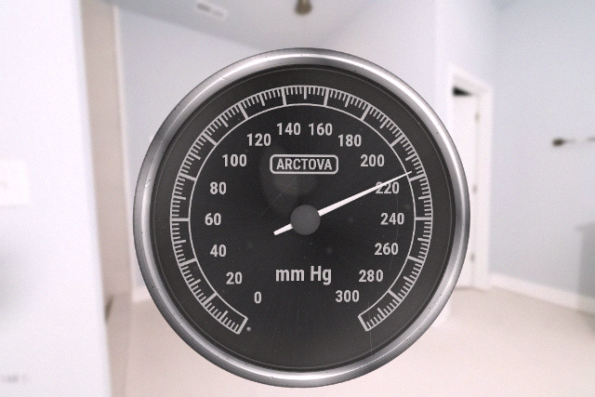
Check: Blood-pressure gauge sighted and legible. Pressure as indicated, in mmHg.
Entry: 216 mmHg
